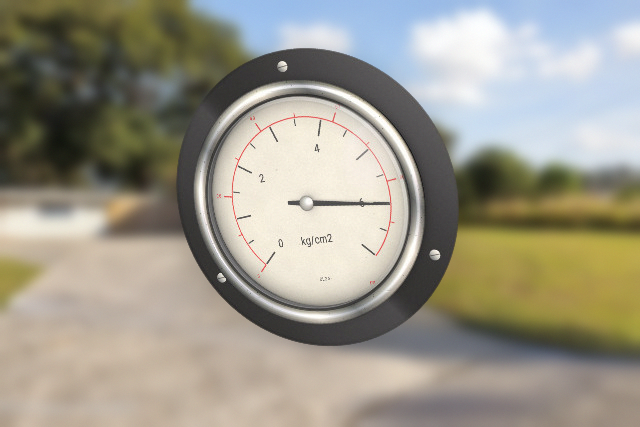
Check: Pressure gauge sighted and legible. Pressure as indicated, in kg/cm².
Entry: 6 kg/cm²
